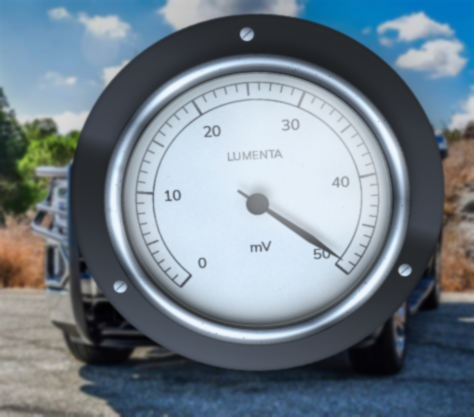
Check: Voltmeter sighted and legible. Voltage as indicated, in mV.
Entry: 49 mV
